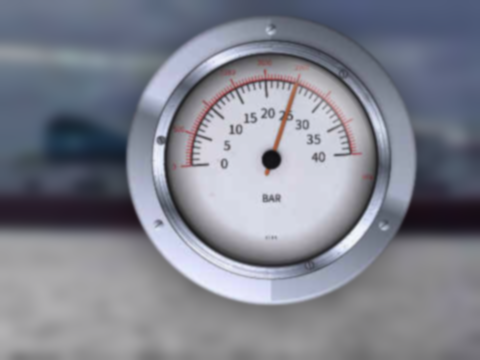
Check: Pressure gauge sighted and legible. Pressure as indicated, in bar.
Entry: 25 bar
